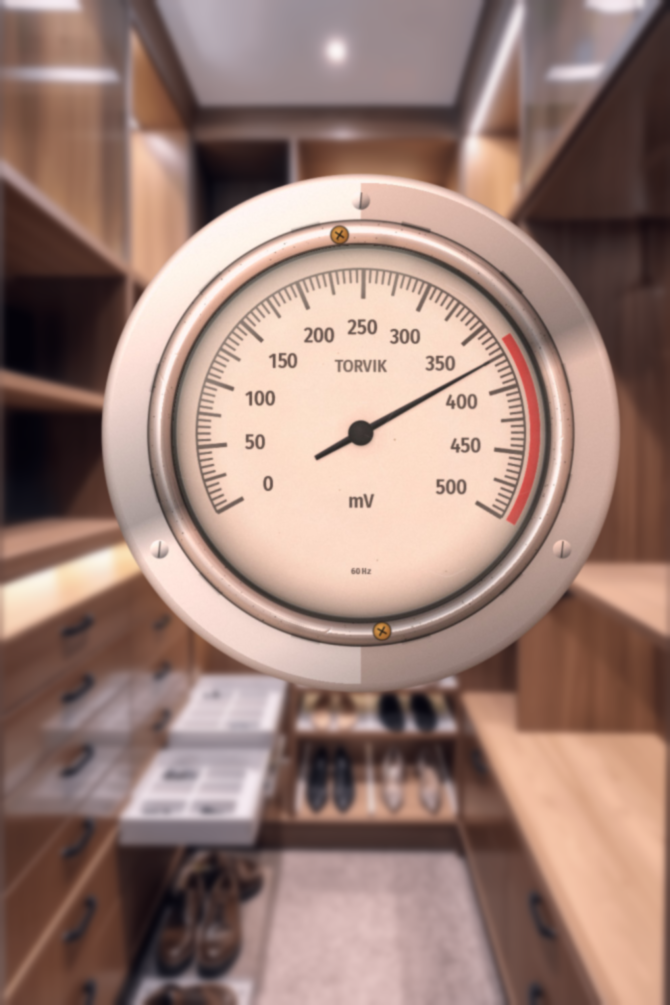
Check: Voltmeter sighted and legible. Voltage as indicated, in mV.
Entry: 375 mV
